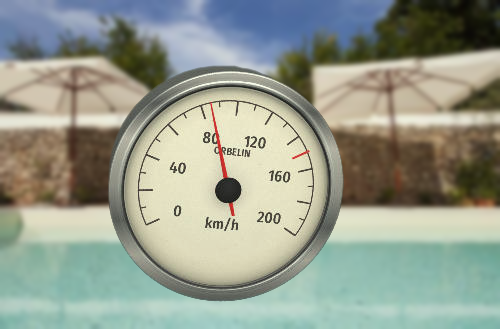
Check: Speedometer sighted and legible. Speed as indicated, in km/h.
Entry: 85 km/h
